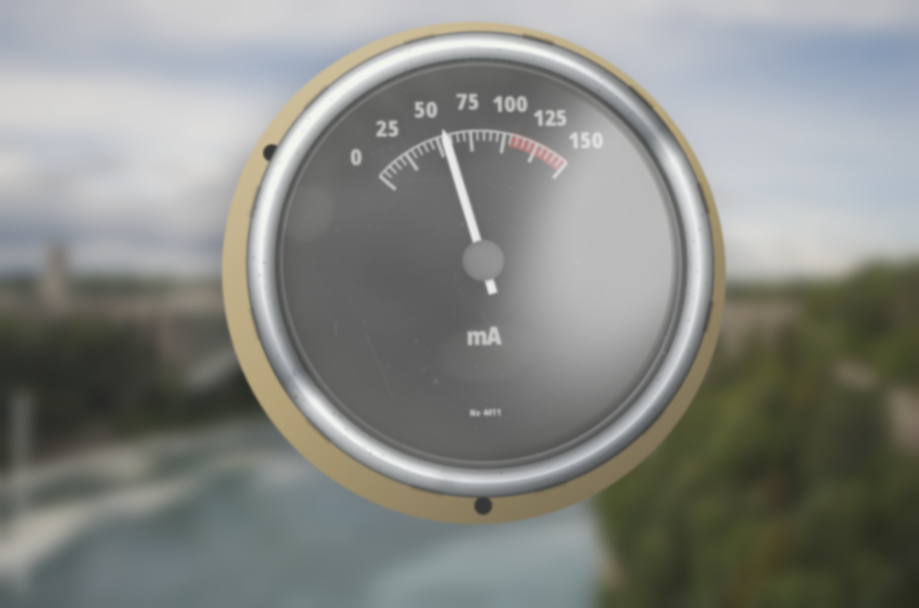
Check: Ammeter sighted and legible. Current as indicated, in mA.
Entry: 55 mA
